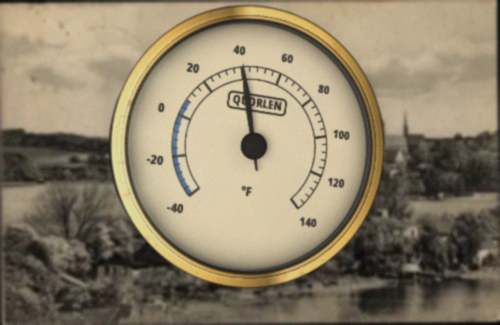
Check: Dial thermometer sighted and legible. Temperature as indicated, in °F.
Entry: 40 °F
